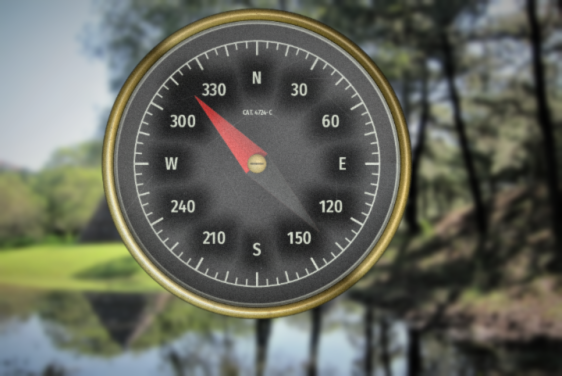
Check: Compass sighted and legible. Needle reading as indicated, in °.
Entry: 317.5 °
